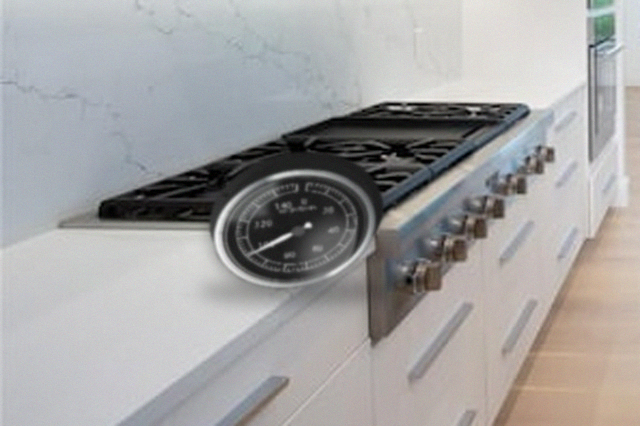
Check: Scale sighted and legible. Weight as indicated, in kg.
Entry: 100 kg
